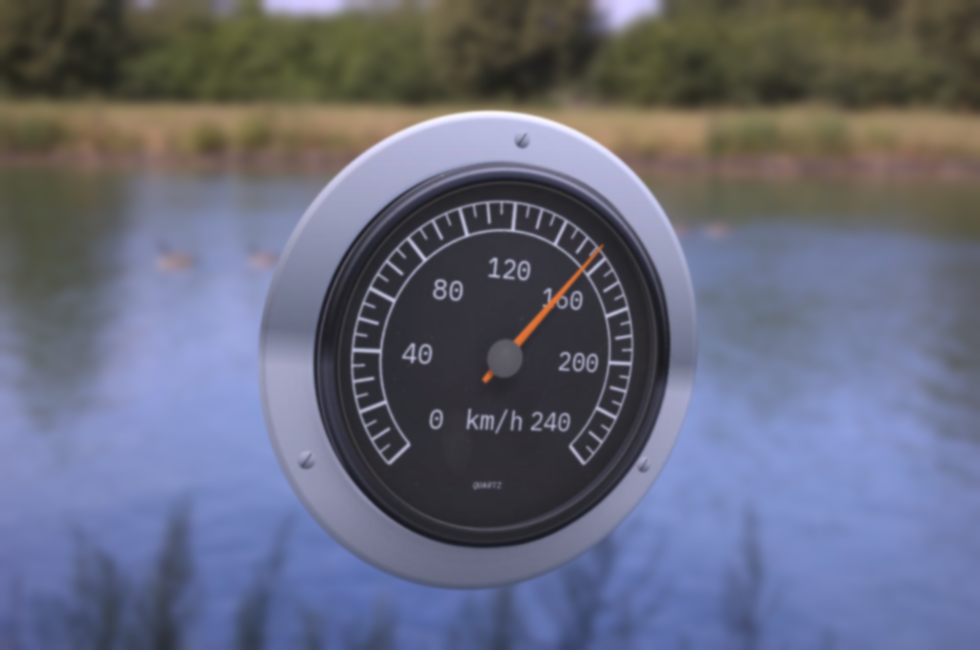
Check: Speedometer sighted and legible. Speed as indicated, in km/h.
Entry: 155 km/h
